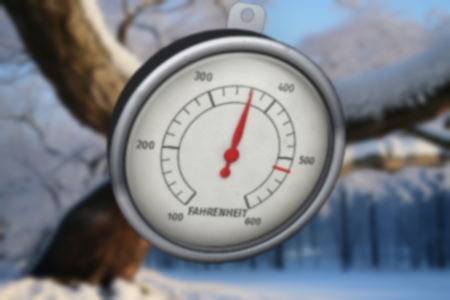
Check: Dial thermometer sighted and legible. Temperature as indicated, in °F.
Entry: 360 °F
